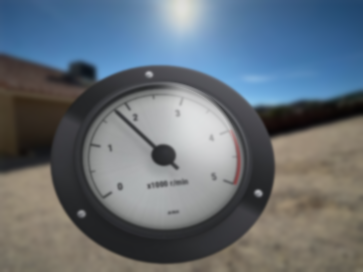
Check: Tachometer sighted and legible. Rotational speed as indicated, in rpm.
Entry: 1750 rpm
